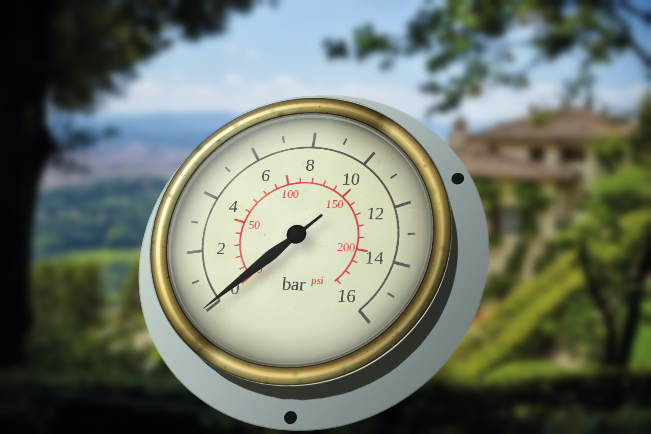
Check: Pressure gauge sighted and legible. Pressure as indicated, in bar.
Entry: 0 bar
